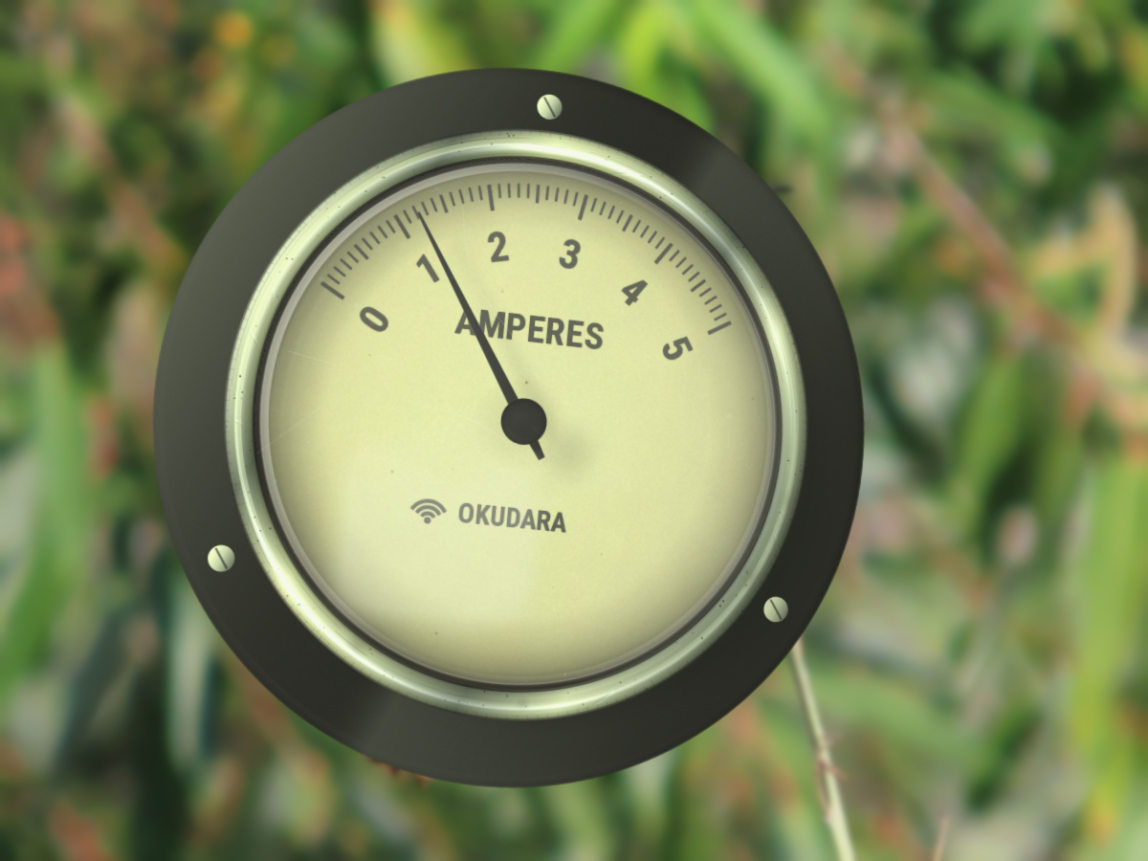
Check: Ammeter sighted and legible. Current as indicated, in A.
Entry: 1.2 A
